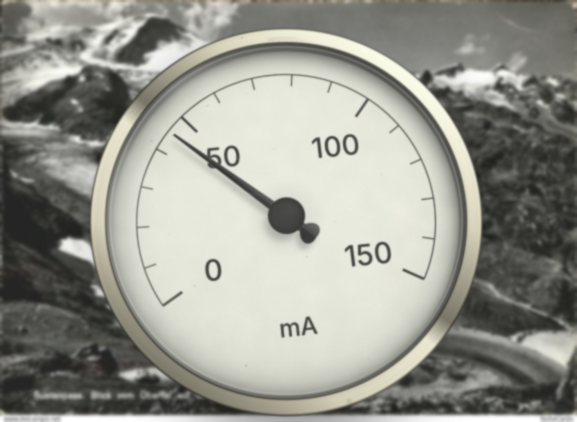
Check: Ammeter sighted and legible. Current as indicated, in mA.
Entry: 45 mA
